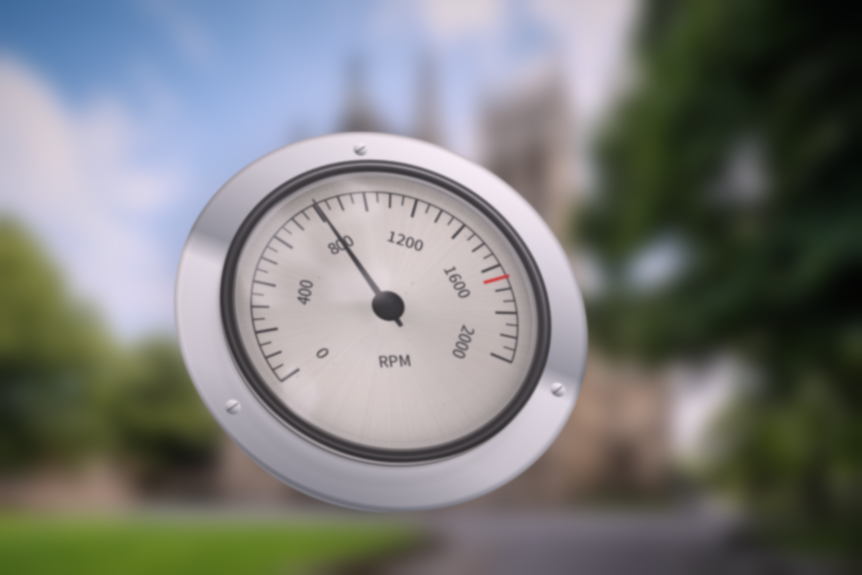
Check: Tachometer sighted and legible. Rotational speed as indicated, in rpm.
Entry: 800 rpm
